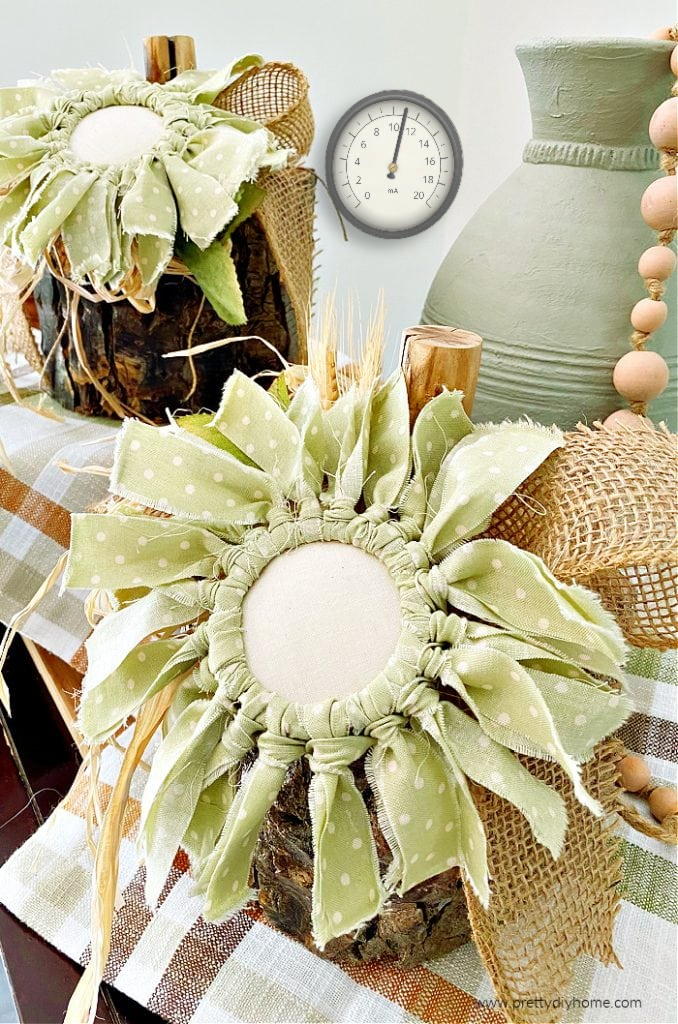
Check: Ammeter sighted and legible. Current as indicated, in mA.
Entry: 11 mA
